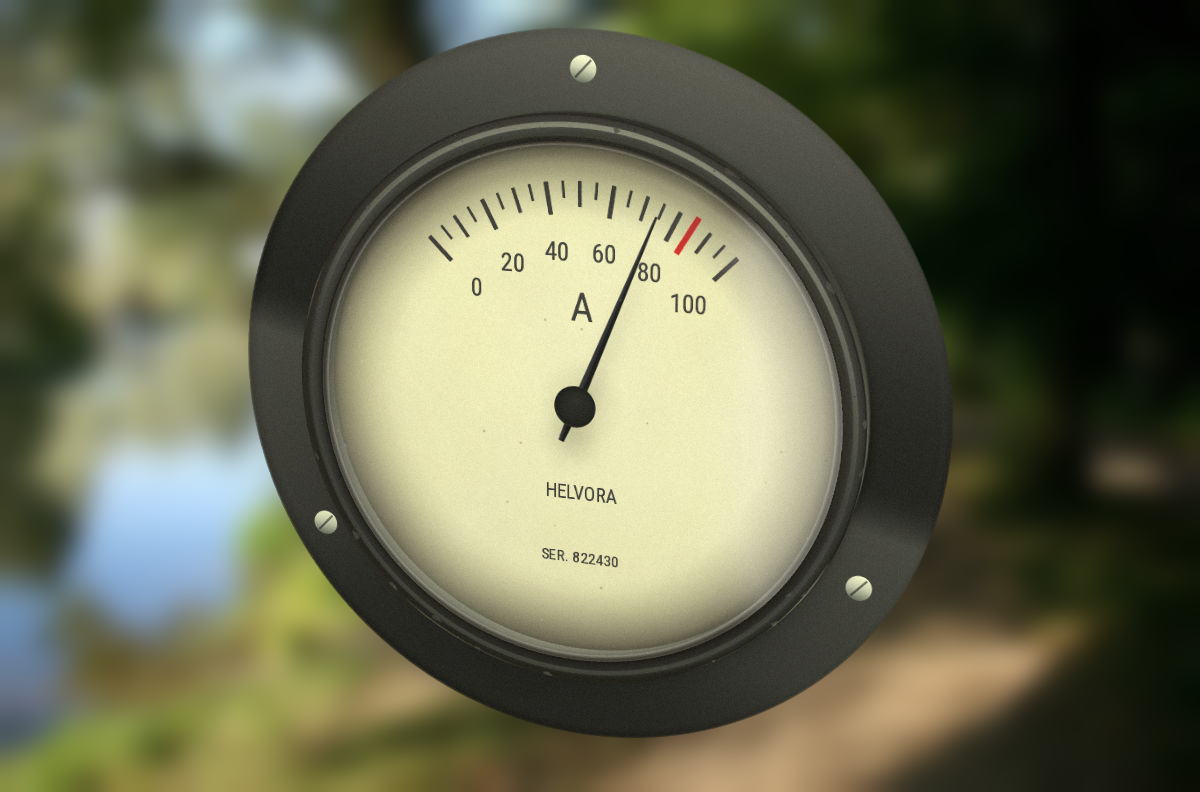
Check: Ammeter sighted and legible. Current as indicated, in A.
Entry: 75 A
